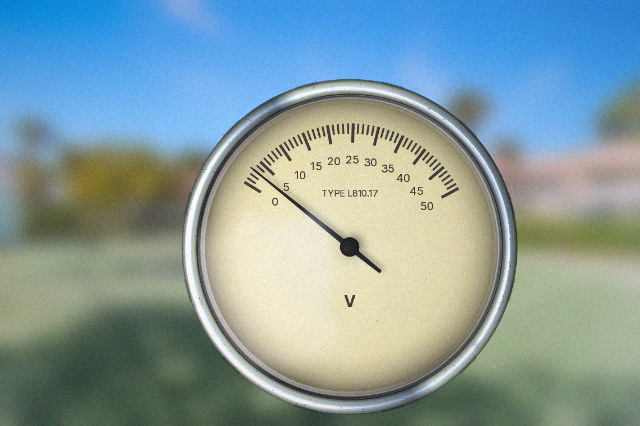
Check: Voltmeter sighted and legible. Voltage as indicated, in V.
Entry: 3 V
